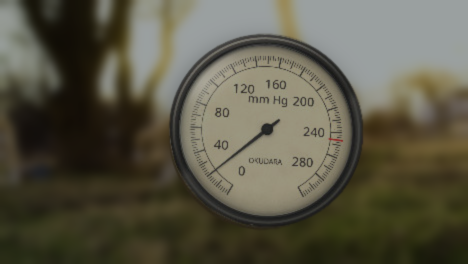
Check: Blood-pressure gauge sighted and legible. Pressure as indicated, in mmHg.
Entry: 20 mmHg
